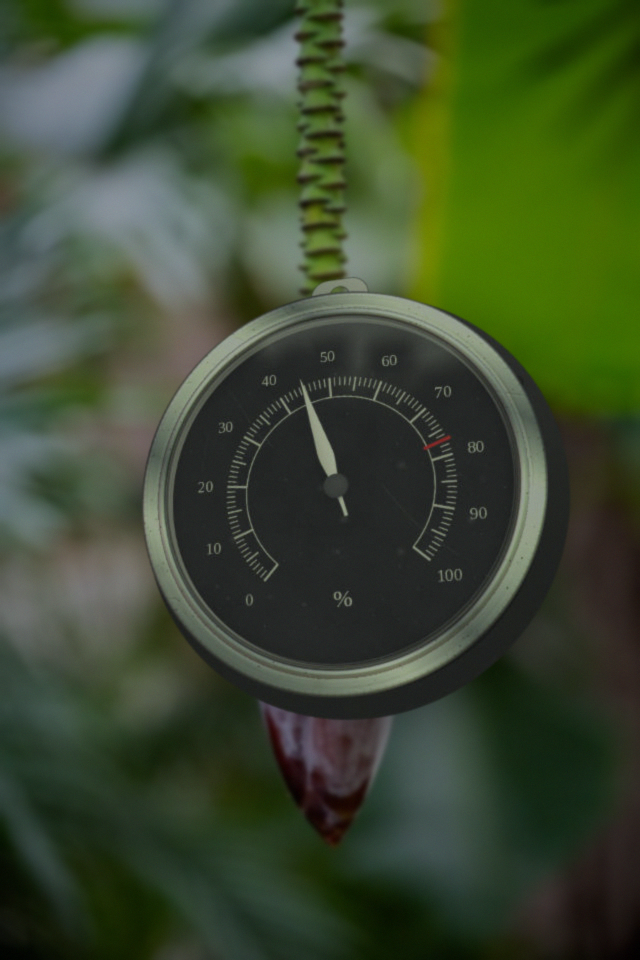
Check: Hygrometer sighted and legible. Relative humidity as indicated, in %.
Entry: 45 %
